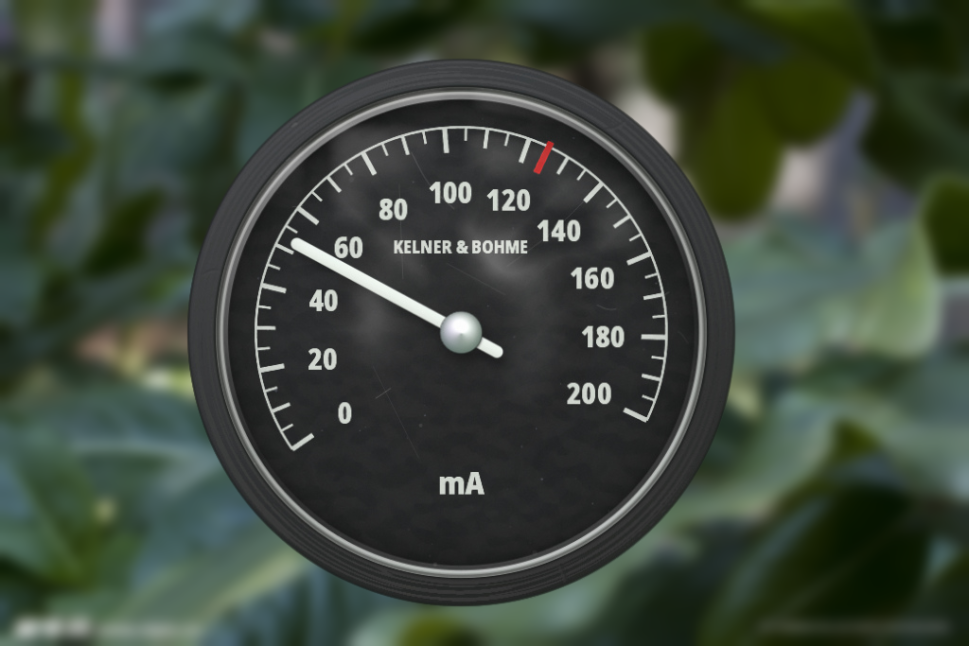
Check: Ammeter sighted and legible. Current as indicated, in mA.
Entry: 52.5 mA
